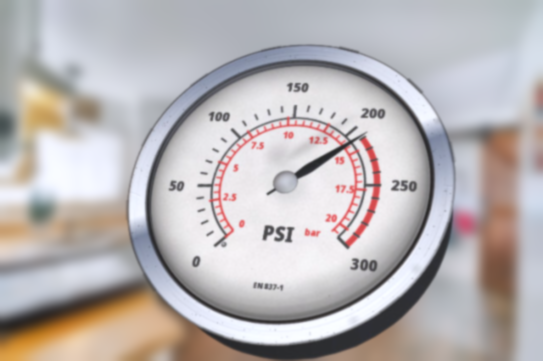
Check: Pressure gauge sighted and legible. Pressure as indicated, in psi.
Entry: 210 psi
